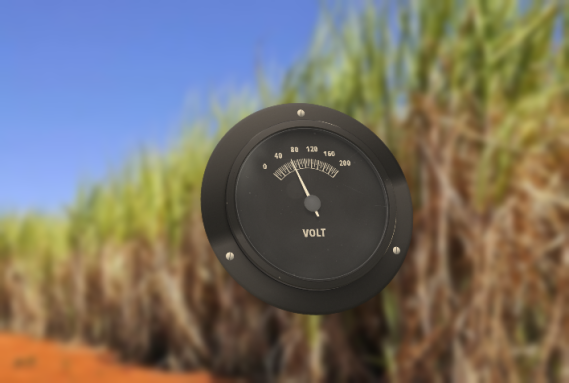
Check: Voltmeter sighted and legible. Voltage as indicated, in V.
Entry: 60 V
